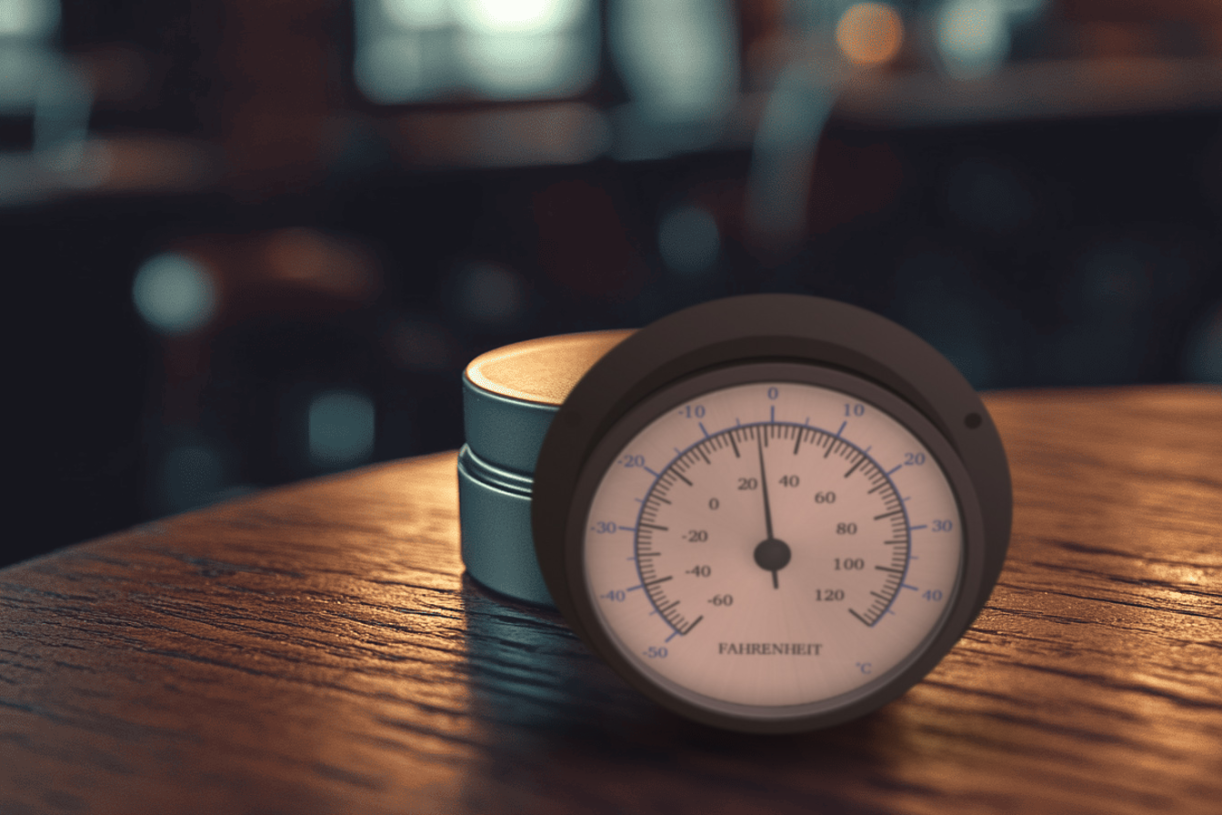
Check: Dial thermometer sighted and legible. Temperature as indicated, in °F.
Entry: 28 °F
